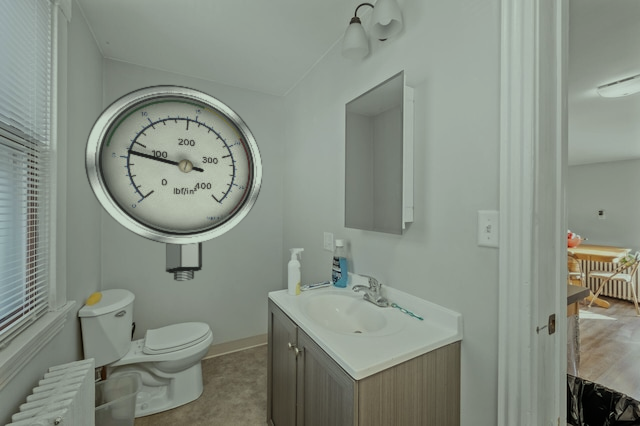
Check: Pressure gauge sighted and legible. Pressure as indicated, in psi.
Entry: 80 psi
